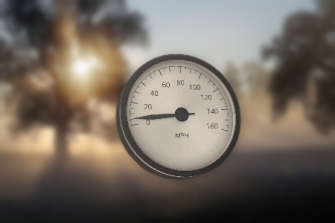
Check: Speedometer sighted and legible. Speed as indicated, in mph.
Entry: 5 mph
